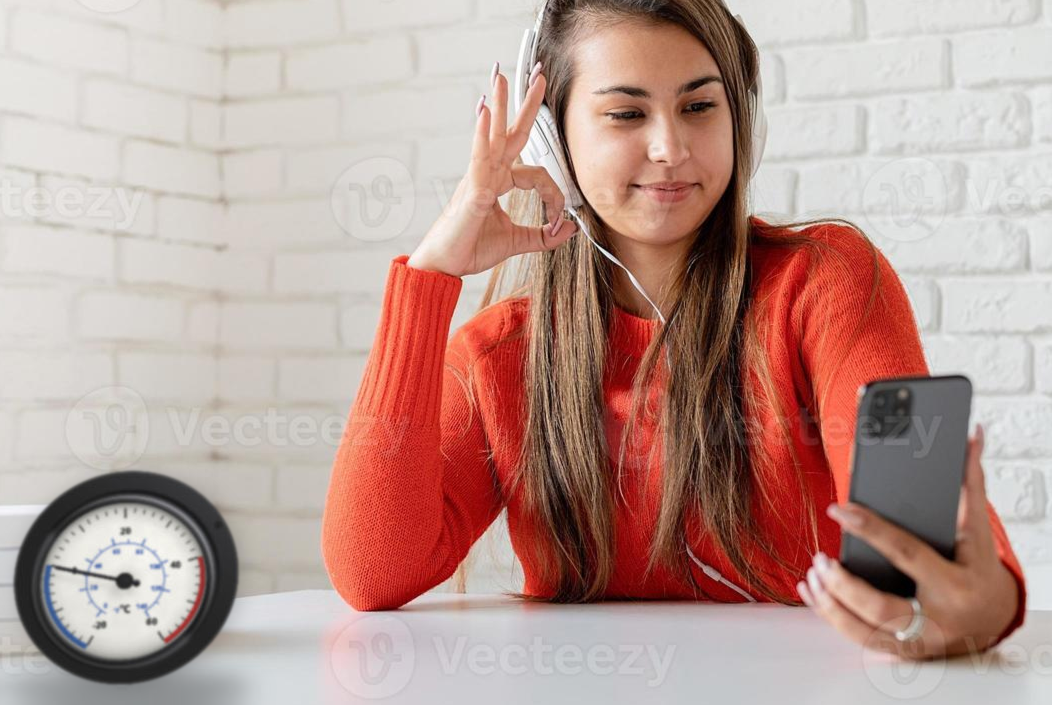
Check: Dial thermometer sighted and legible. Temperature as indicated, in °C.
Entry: 0 °C
